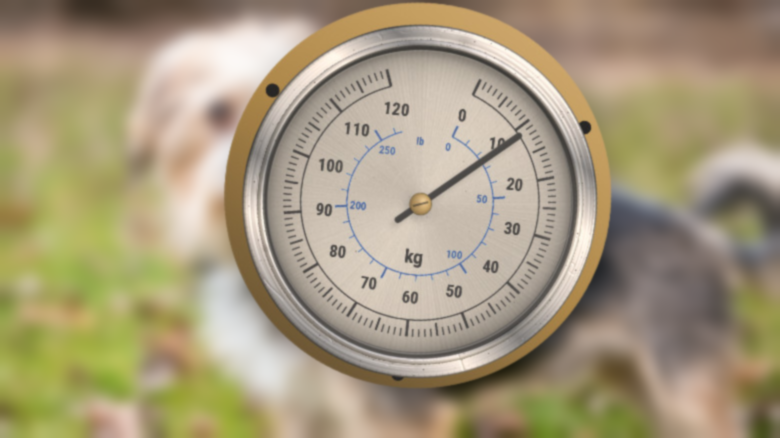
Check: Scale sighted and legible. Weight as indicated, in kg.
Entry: 11 kg
